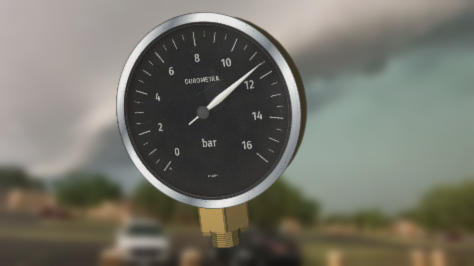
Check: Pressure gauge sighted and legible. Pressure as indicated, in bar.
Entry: 11.5 bar
